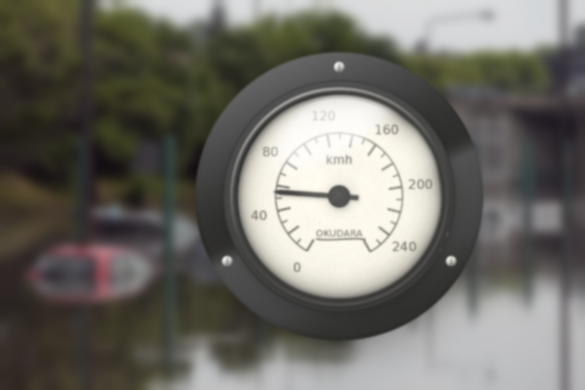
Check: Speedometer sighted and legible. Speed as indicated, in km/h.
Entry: 55 km/h
